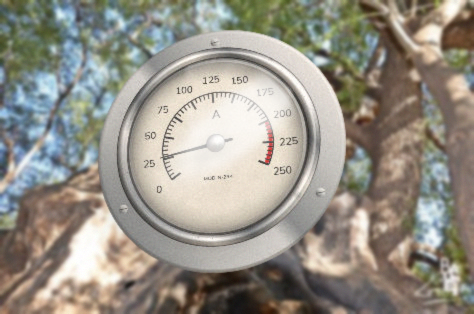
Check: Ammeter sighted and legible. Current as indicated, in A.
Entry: 25 A
